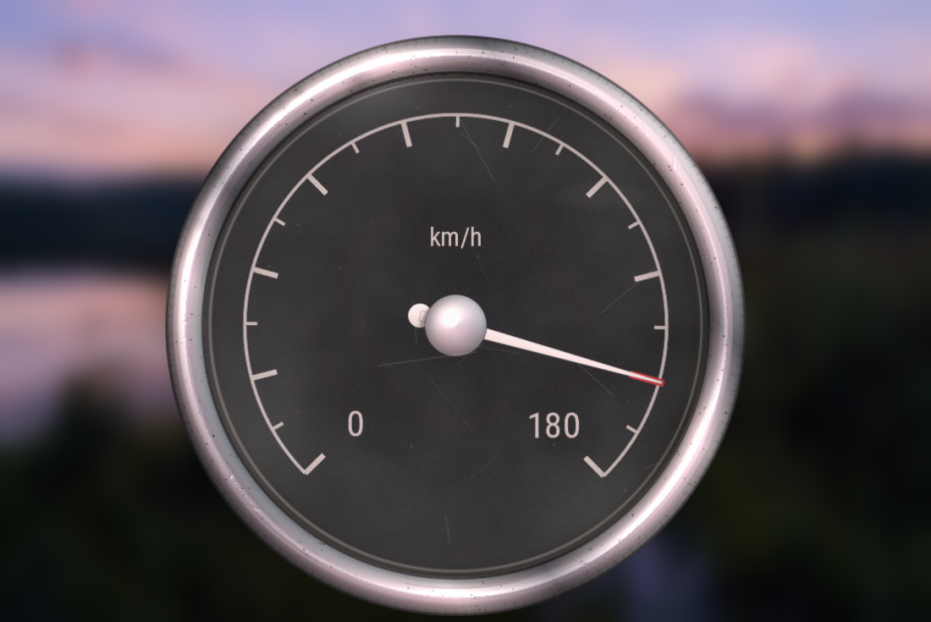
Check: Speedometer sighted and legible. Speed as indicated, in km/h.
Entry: 160 km/h
